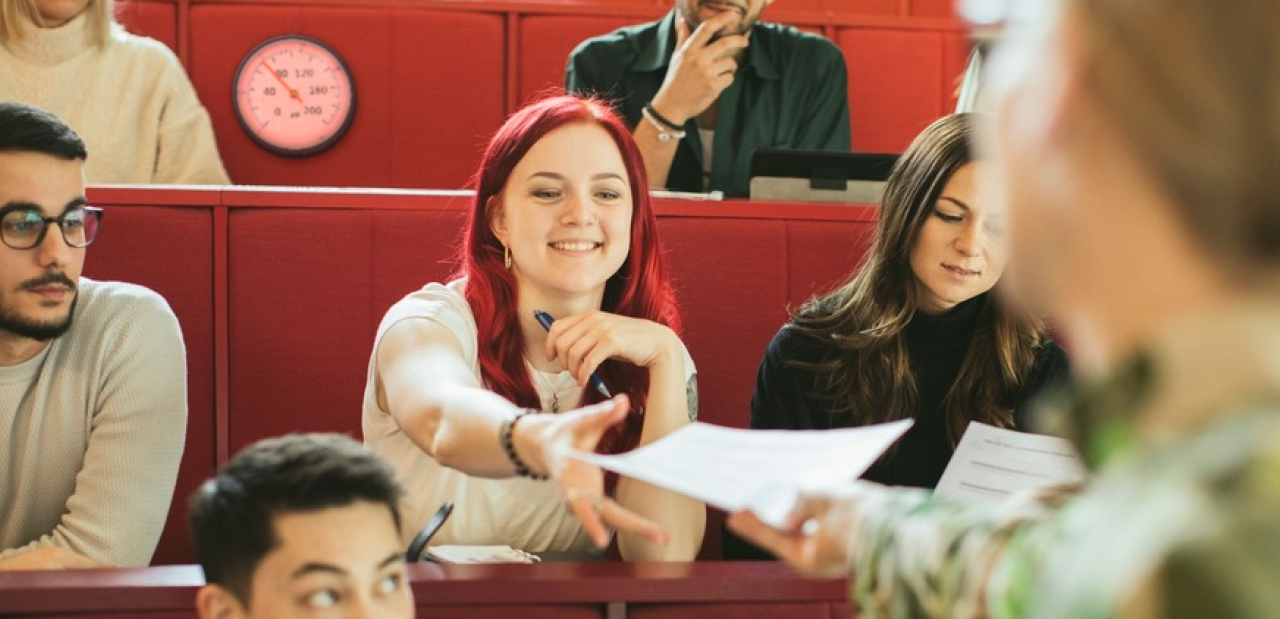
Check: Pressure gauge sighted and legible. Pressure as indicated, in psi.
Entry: 70 psi
